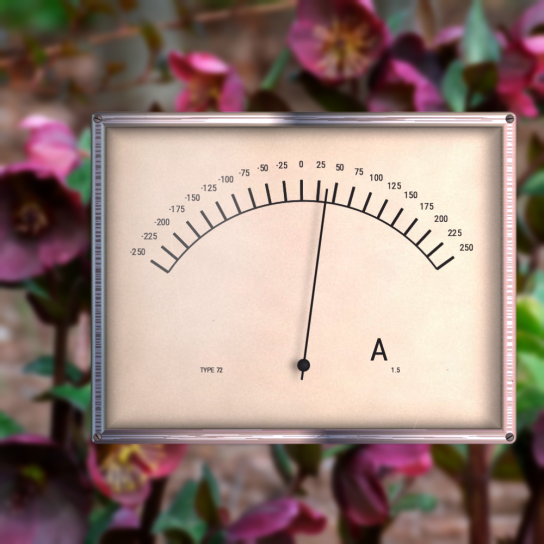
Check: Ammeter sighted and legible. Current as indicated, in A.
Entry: 37.5 A
